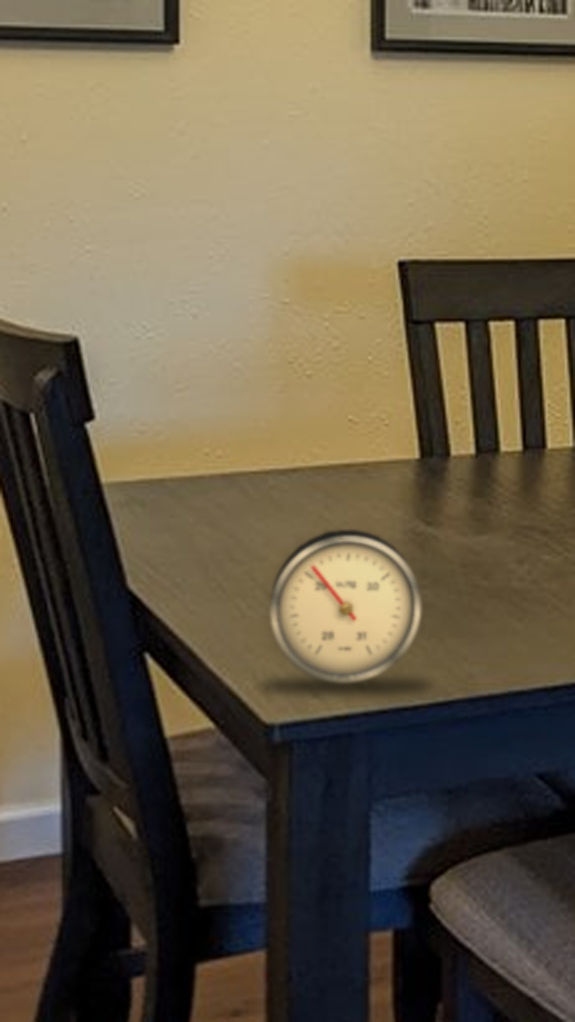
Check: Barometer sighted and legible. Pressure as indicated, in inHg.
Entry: 29.1 inHg
